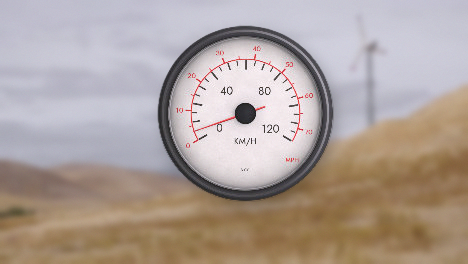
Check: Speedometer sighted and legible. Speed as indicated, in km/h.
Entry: 5 km/h
